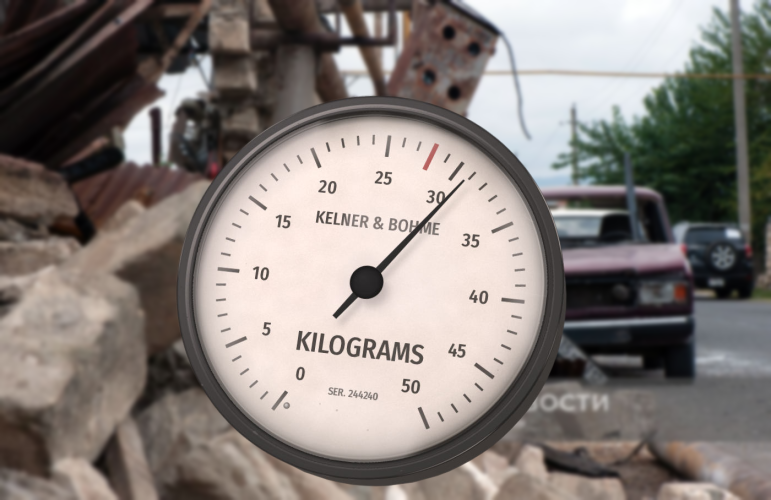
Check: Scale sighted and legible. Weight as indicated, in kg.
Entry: 31 kg
